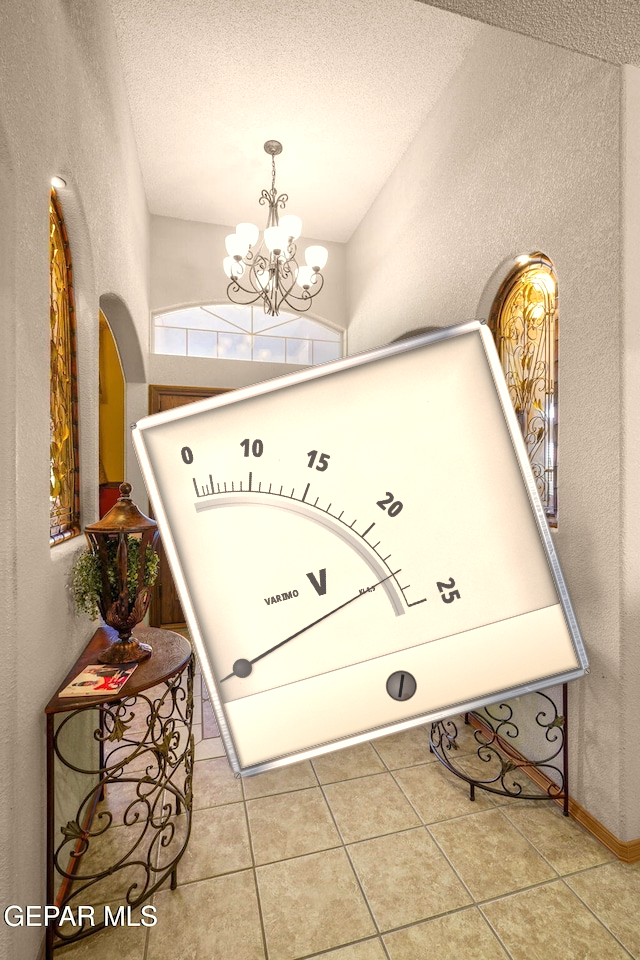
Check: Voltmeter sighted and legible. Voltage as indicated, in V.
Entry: 23 V
